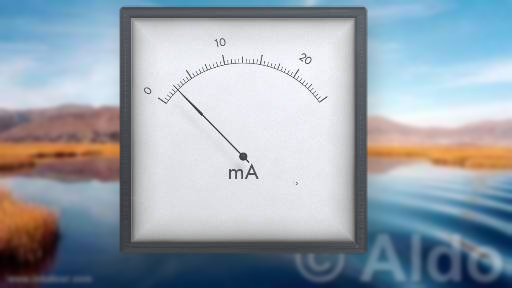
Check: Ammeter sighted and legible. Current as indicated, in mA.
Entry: 2.5 mA
